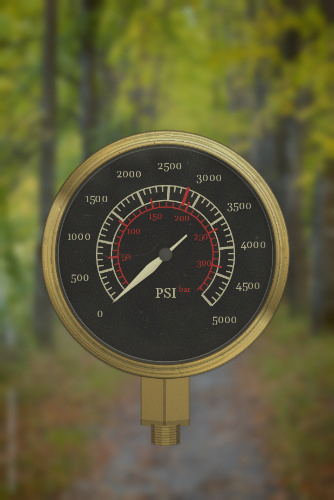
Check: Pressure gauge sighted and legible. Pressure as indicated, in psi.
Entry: 0 psi
